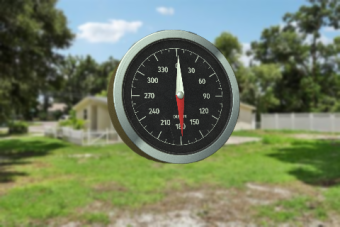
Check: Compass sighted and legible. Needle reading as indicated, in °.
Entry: 180 °
